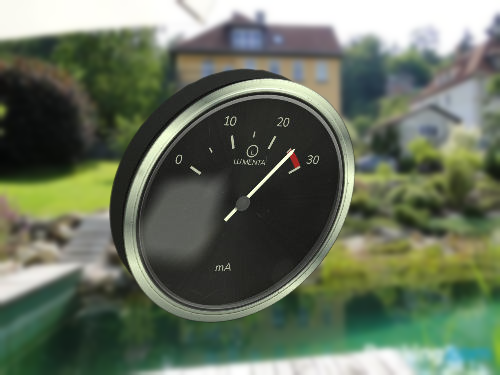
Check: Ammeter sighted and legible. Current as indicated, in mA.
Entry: 25 mA
